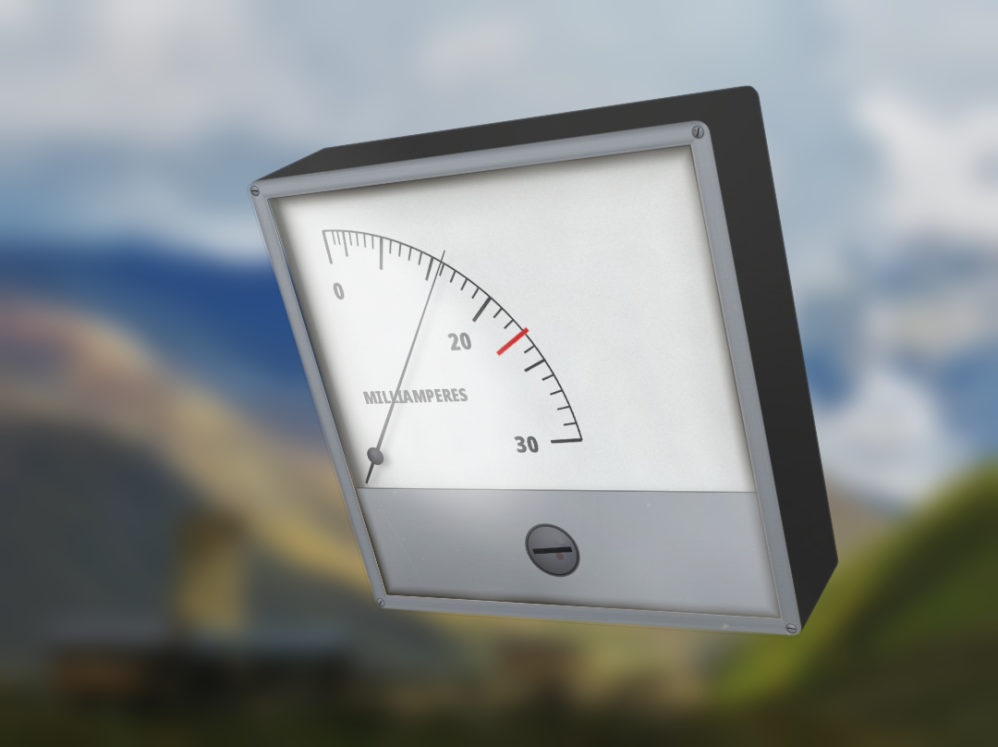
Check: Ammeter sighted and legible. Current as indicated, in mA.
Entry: 16 mA
